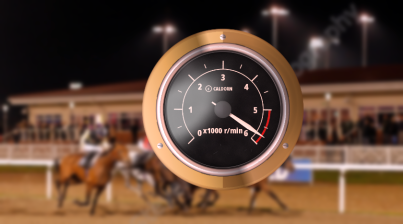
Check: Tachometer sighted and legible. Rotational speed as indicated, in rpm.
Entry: 5750 rpm
